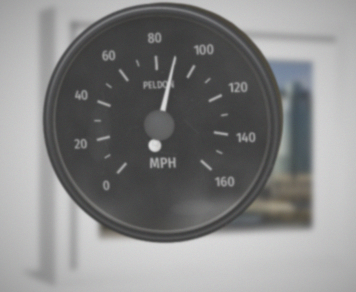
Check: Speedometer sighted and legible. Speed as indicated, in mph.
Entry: 90 mph
